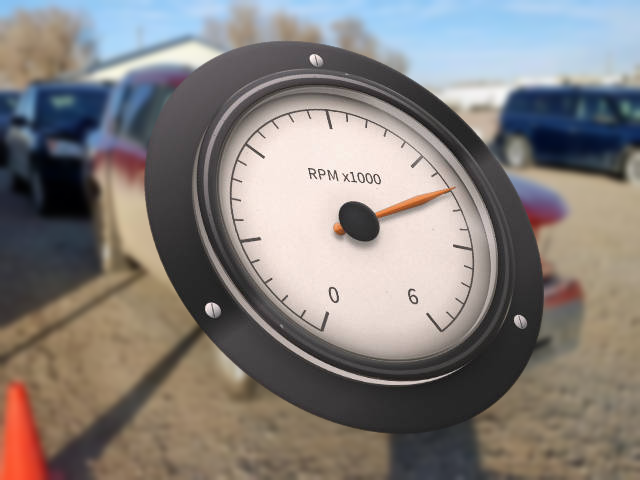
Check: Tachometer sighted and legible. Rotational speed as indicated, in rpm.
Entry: 4400 rpm
